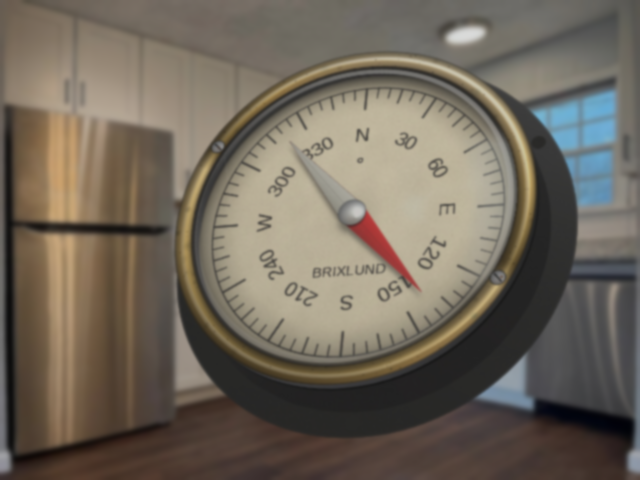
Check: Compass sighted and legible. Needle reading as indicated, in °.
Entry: 140 °
